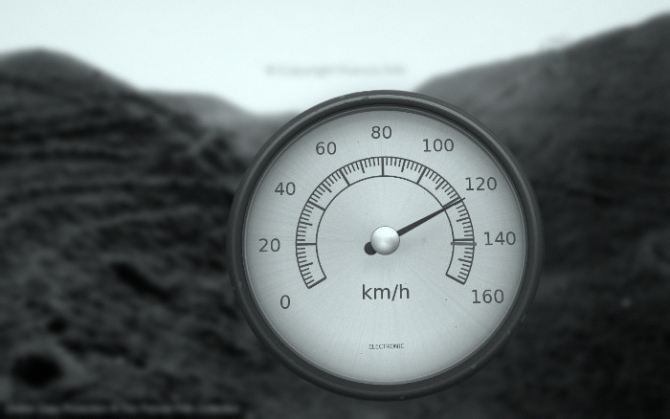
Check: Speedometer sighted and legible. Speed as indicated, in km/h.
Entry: 122 km/h
